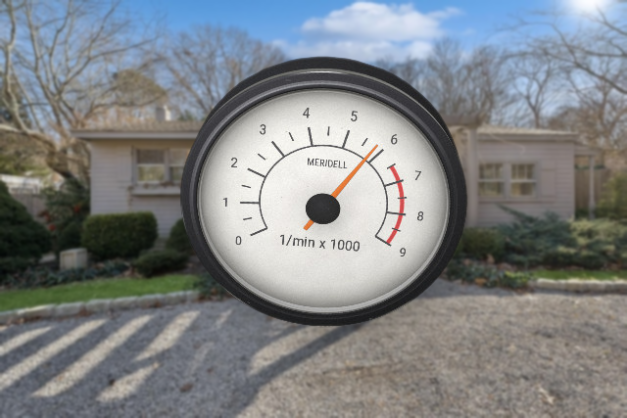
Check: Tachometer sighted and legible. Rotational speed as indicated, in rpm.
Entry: 5750 rpm
